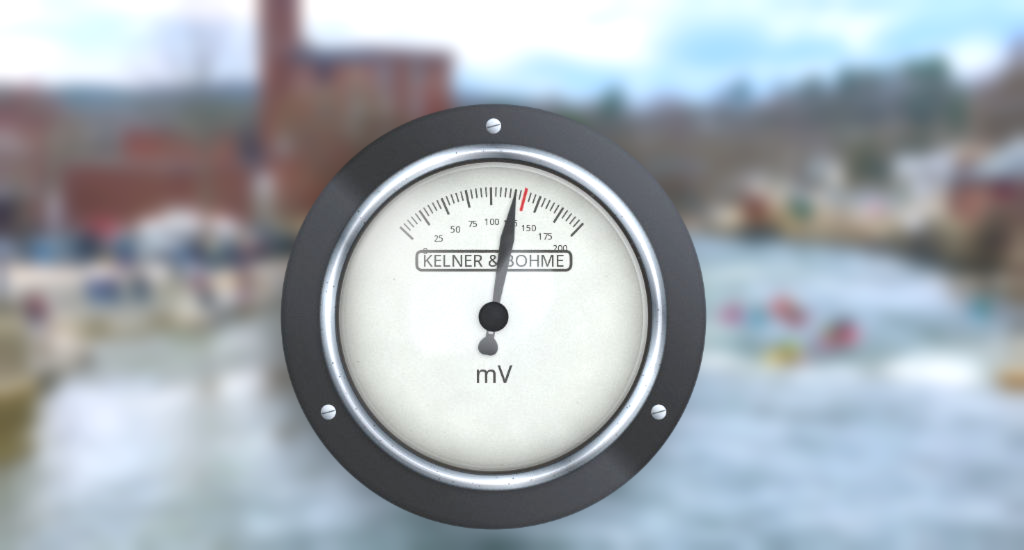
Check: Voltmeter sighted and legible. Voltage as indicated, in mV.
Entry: 125 mV
